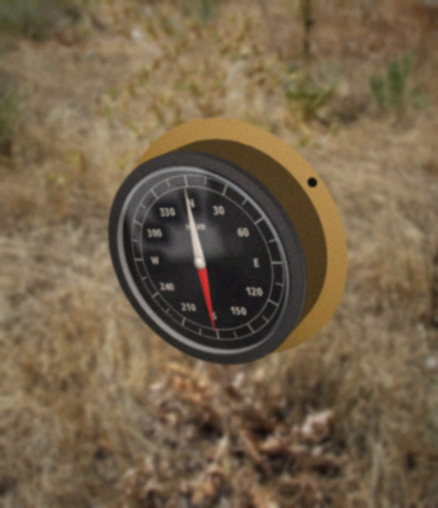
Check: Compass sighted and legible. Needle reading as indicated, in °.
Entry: 180 °
